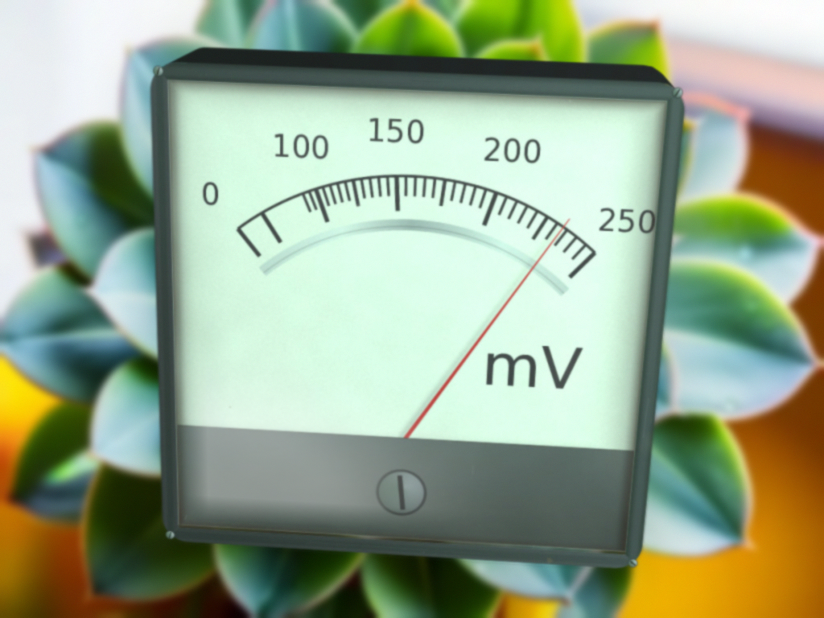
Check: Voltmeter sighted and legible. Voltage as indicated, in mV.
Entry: 232.5 mV
